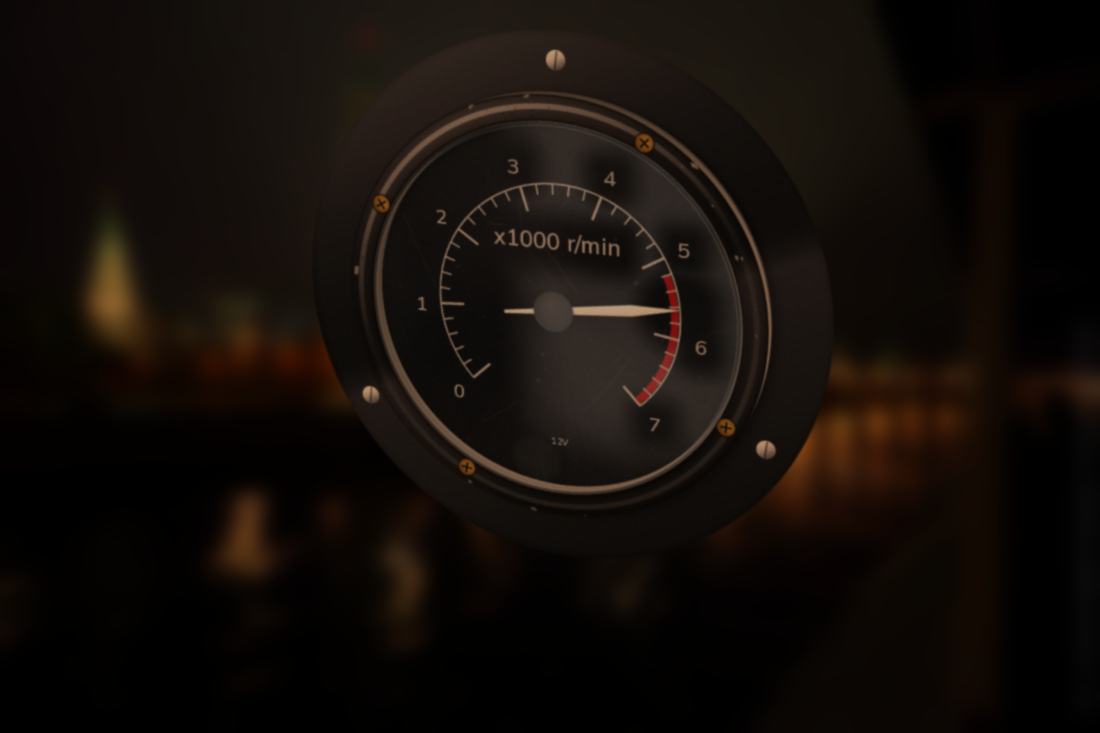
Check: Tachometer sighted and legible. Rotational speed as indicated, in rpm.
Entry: 5600 rpm
